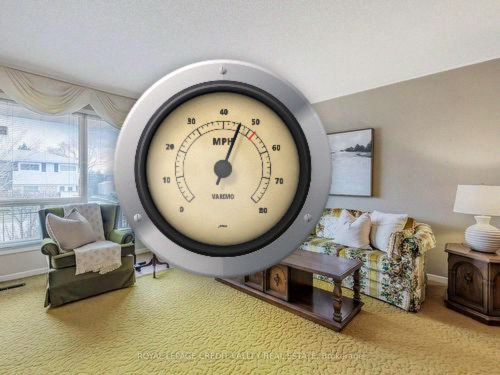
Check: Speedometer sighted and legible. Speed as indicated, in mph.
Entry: 46 mph
